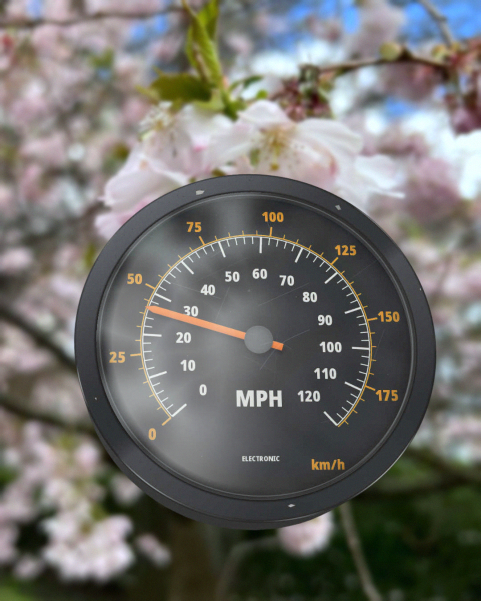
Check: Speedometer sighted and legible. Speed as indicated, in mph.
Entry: 26 mph
